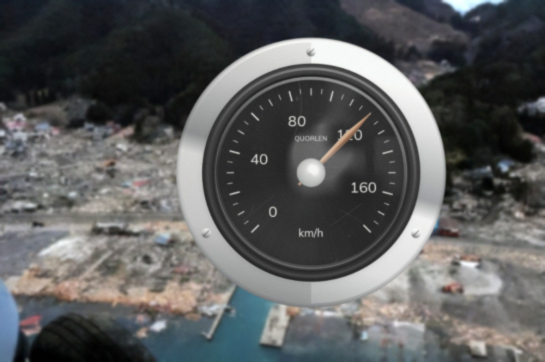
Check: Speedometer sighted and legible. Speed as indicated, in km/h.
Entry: 120 km/h
